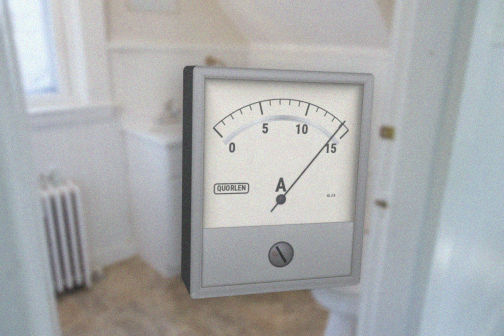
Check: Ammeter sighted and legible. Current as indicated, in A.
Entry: 14 A
